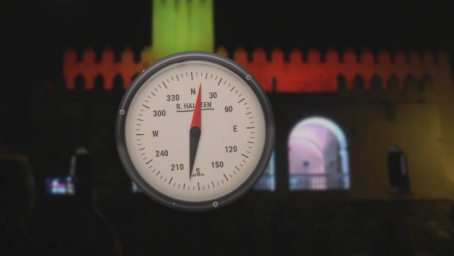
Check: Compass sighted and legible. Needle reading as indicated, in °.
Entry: 10 °
